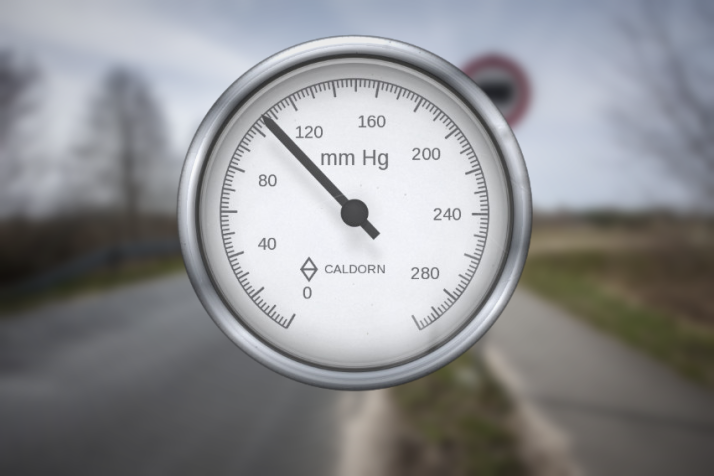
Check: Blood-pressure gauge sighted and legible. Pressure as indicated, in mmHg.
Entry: 106 mmHg
